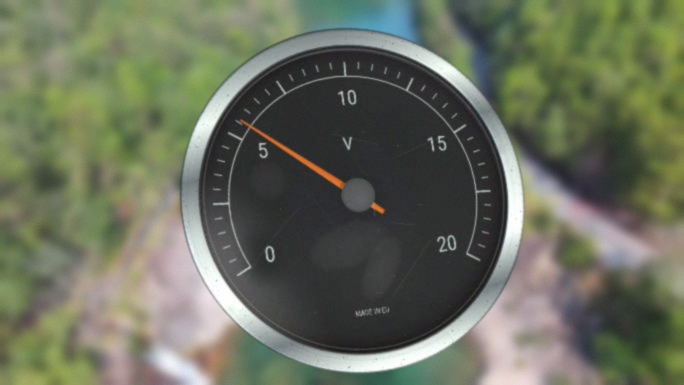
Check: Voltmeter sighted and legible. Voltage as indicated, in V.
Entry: 5.5 V
